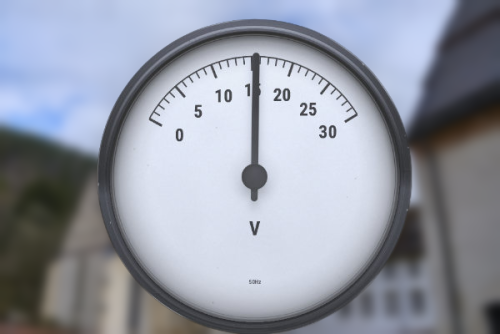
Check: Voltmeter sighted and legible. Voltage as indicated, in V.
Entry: 15.5 V
